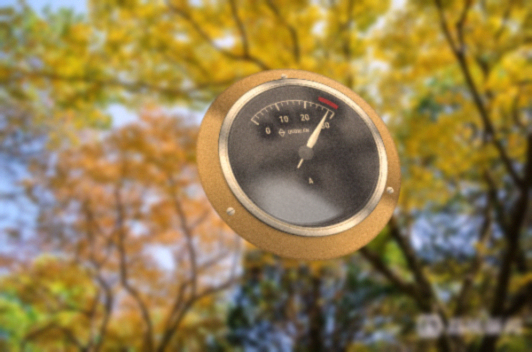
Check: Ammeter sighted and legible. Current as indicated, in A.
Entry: 28 A
